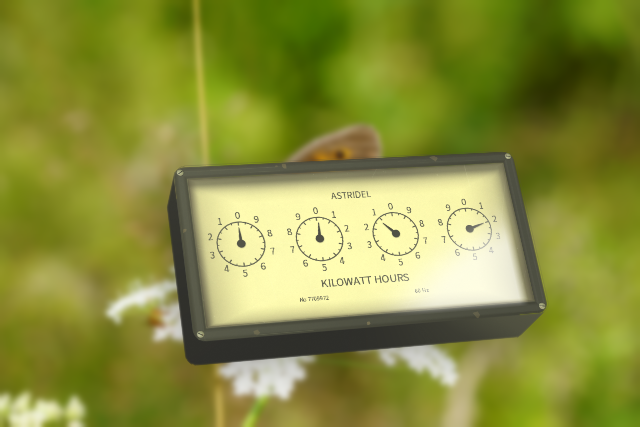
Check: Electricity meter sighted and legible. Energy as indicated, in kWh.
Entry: 12 kWh
